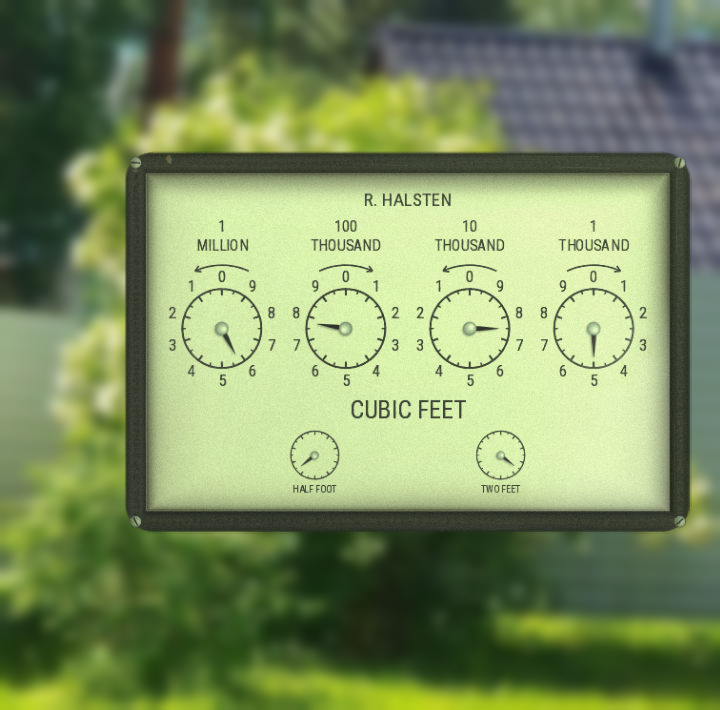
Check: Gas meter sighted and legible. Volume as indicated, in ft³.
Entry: 577500 ft³
